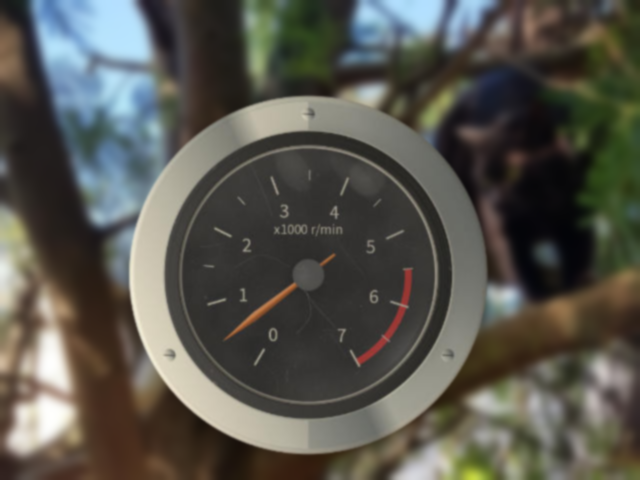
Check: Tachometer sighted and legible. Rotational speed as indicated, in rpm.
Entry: 500 rpm
